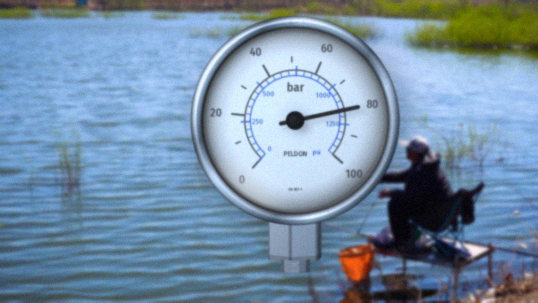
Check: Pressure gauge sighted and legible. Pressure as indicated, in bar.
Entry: 80 bar
